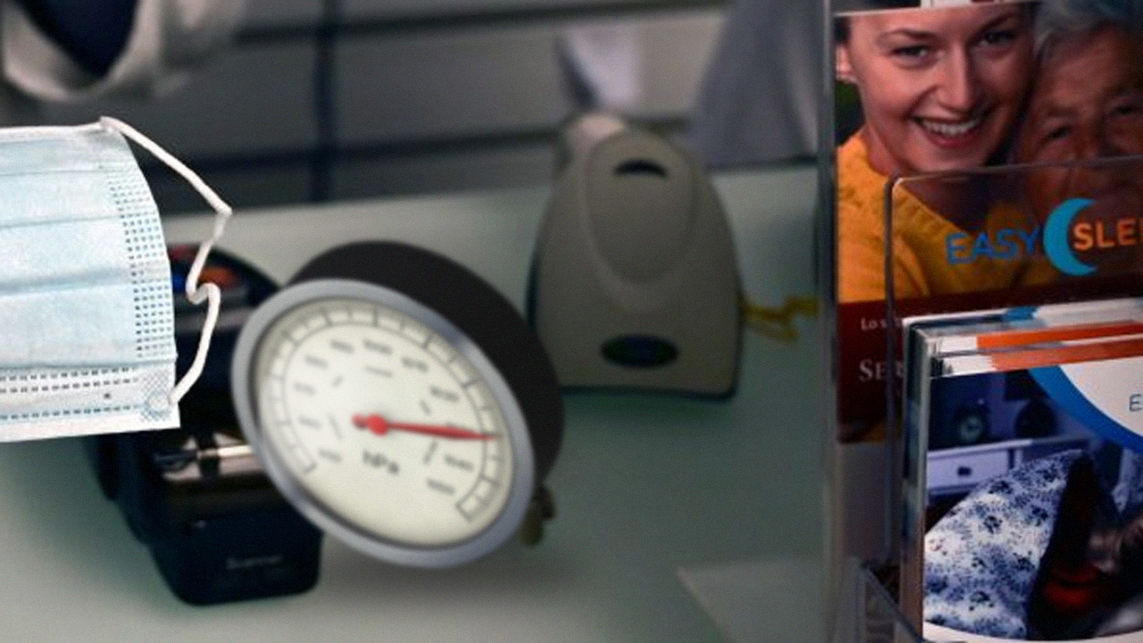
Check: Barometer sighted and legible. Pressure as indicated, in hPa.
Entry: 1030 hPa
